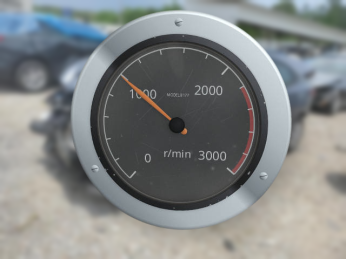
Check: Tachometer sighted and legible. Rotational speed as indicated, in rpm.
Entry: 1000 rpm
